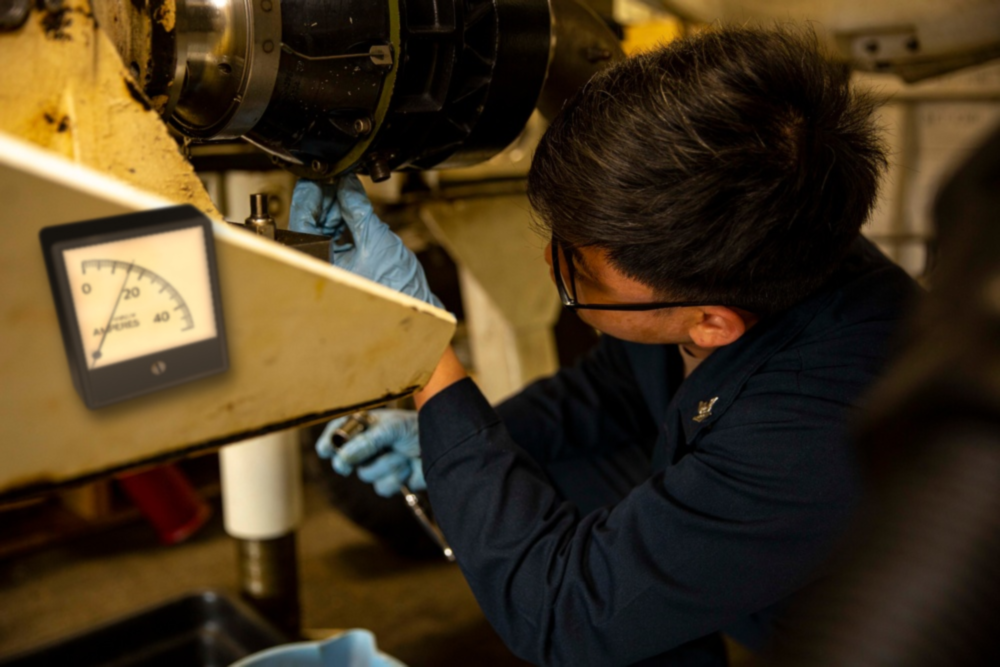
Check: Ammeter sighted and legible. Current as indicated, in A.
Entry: 15 A
